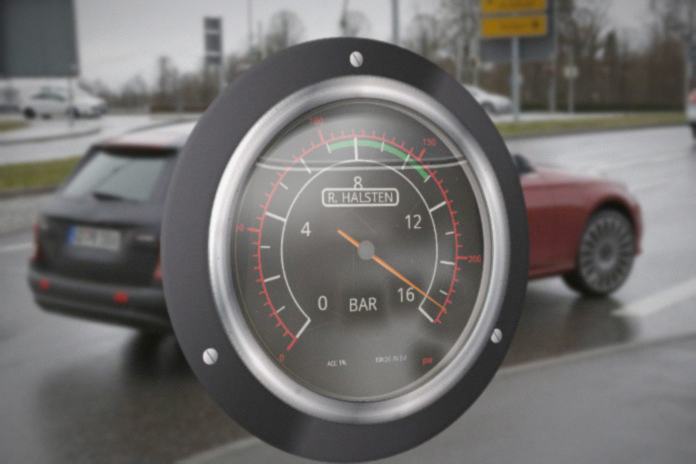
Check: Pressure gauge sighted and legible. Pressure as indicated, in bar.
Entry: 15.5 bar
